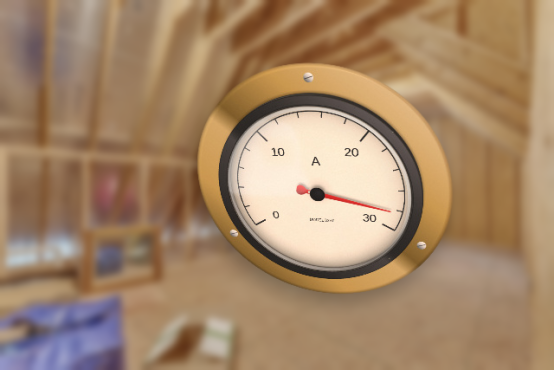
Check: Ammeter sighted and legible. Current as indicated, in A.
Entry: 28 A
